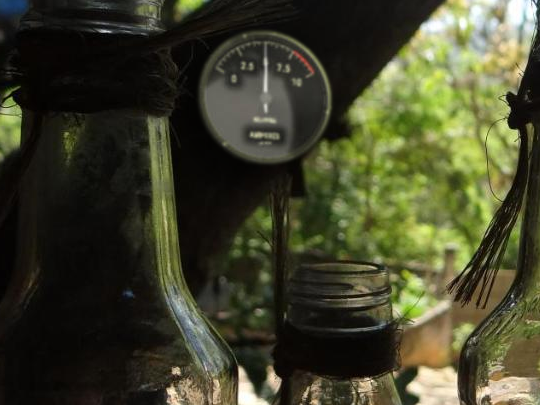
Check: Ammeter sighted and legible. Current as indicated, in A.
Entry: 5 A
